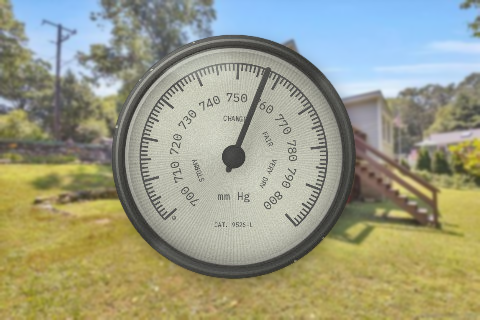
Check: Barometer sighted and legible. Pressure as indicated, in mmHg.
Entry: 757 mmHg
